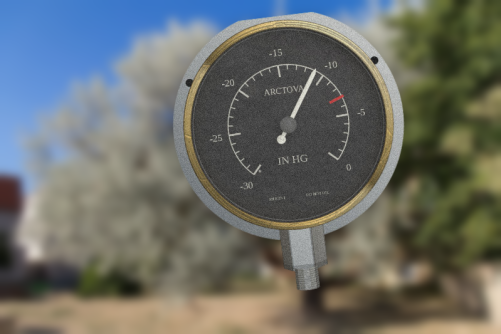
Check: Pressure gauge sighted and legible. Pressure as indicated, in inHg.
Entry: -11 inHg
